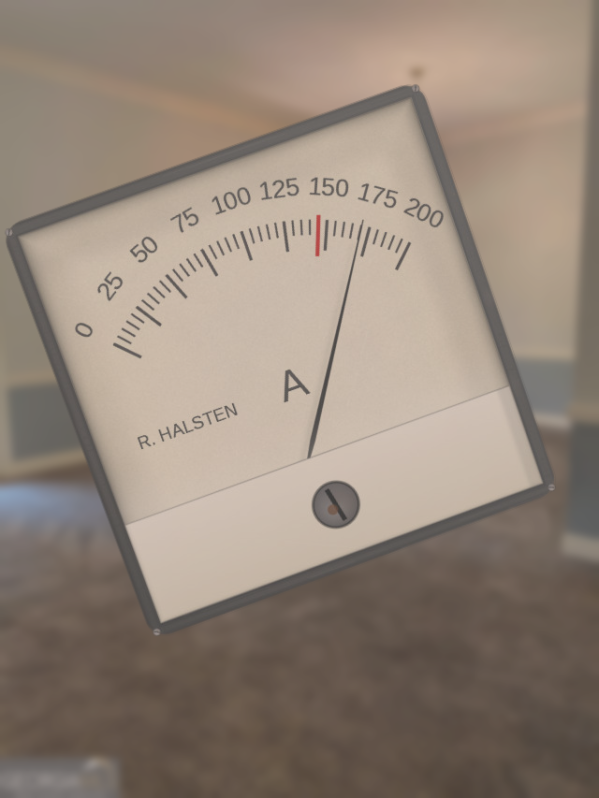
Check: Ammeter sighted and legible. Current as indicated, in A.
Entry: 170 A
